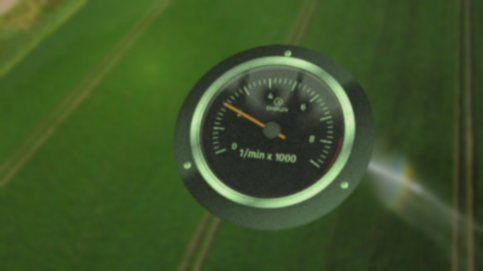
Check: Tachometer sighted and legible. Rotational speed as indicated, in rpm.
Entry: 2000 rpm
